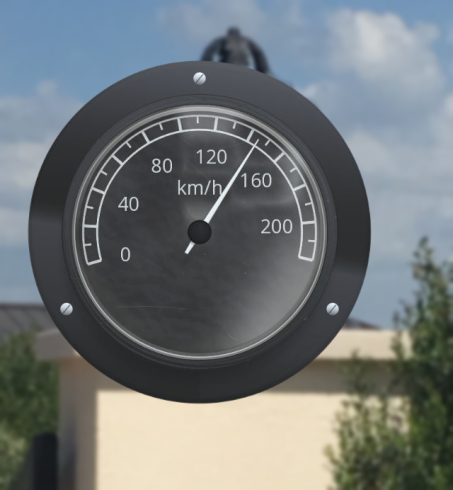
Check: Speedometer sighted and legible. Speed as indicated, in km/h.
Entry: 145 km/h
